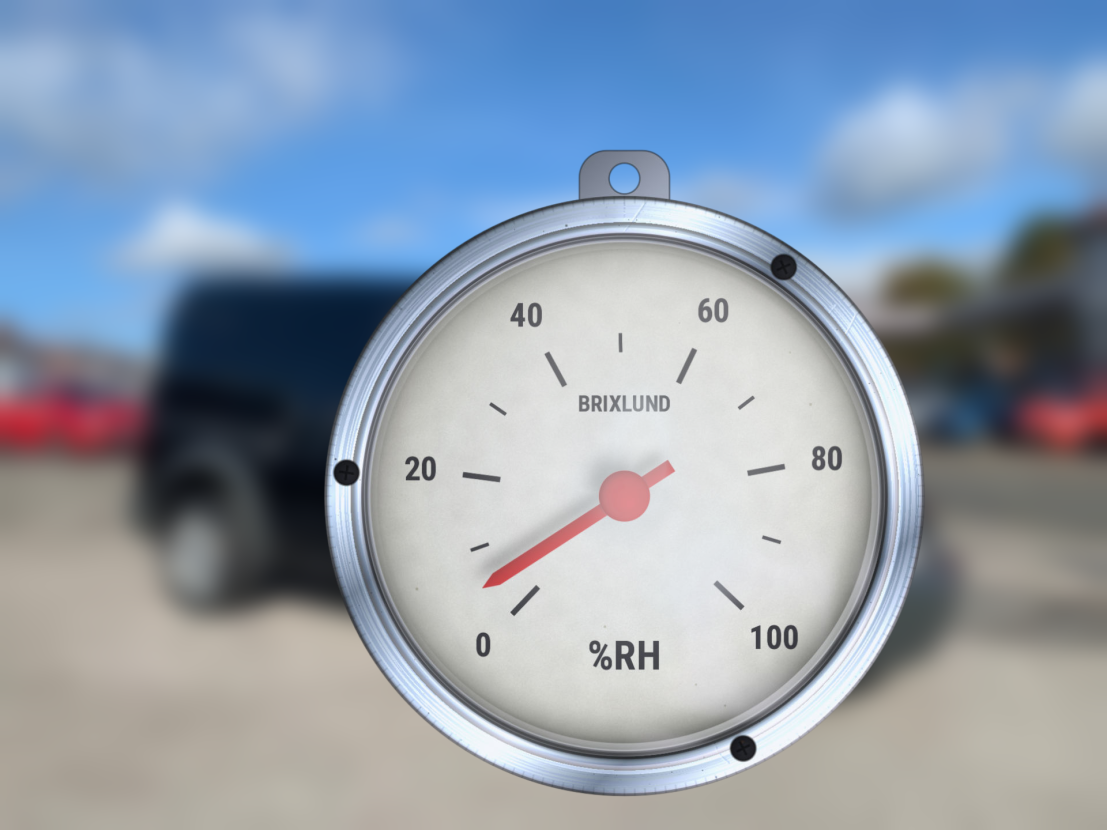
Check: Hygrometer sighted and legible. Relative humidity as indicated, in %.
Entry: 5 %
